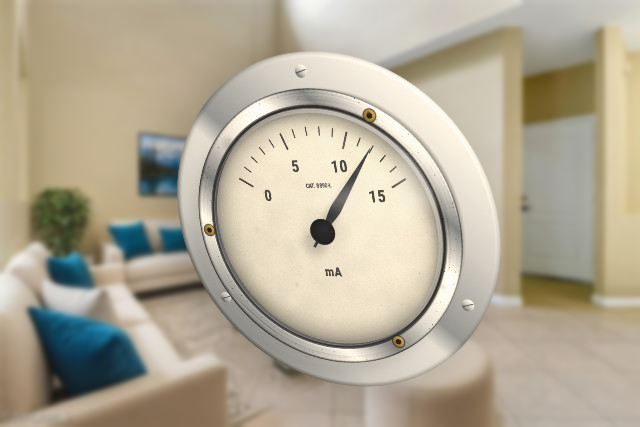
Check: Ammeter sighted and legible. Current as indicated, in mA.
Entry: 12 mA
